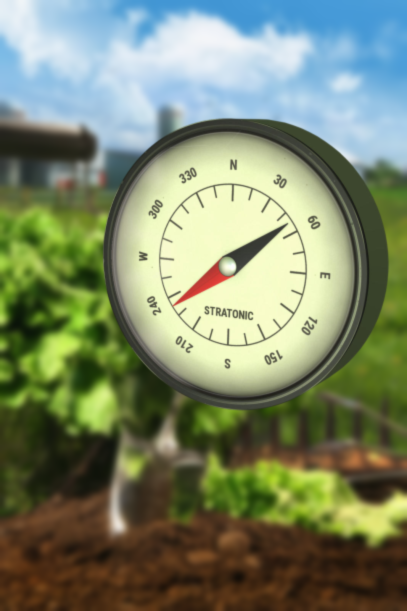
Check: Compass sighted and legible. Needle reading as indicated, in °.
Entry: 232.5 °
